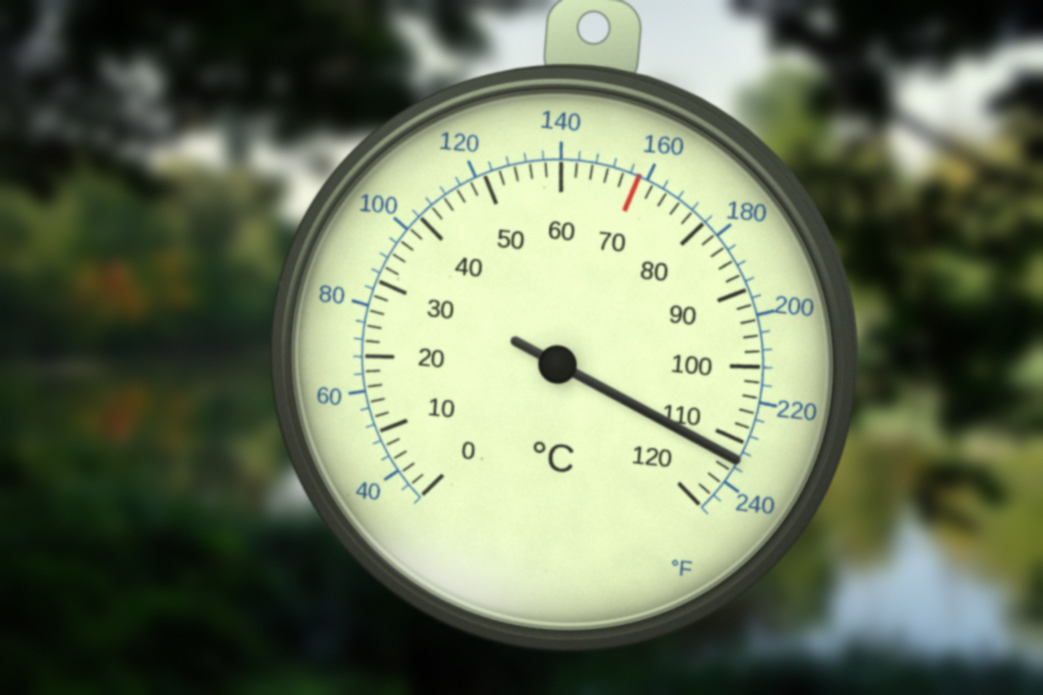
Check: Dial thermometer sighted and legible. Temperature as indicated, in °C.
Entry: 112 °C
